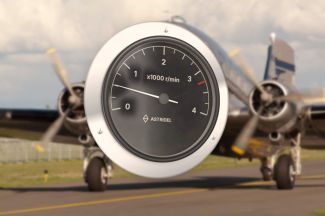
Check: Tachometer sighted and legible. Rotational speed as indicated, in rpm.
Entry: 500 rpm
